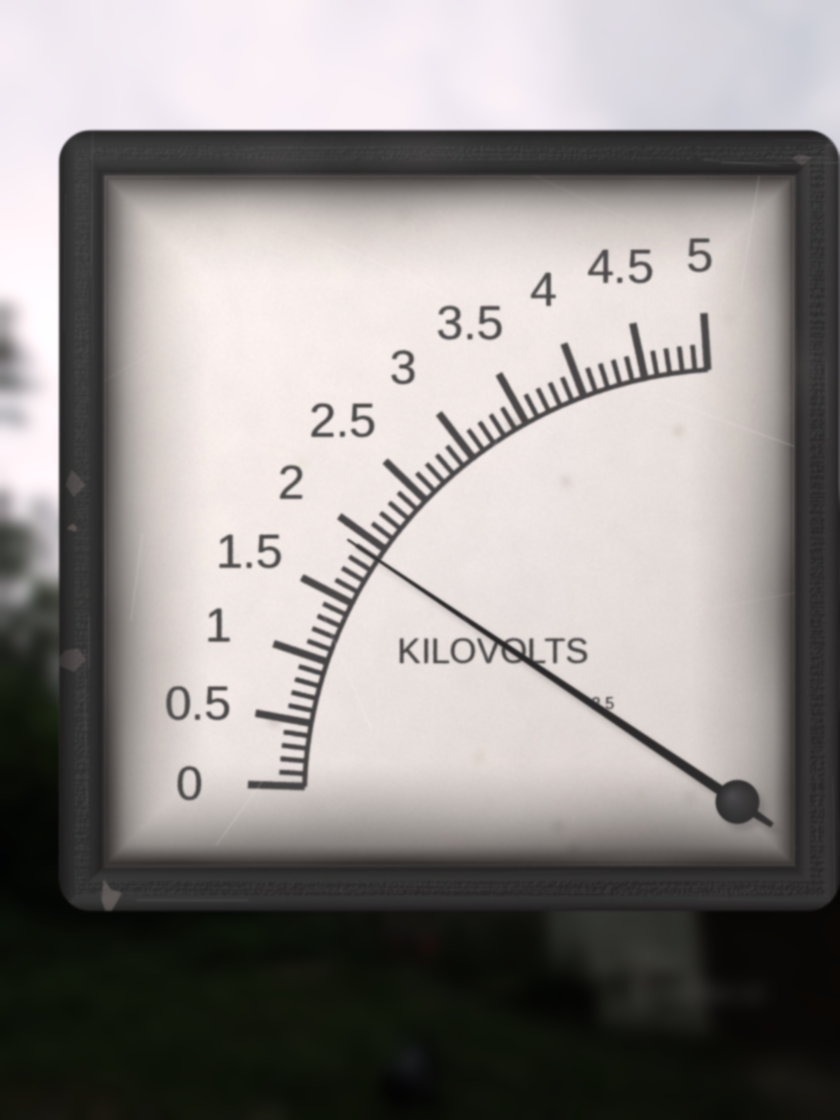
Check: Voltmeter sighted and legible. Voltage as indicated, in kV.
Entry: 1.9 kV
